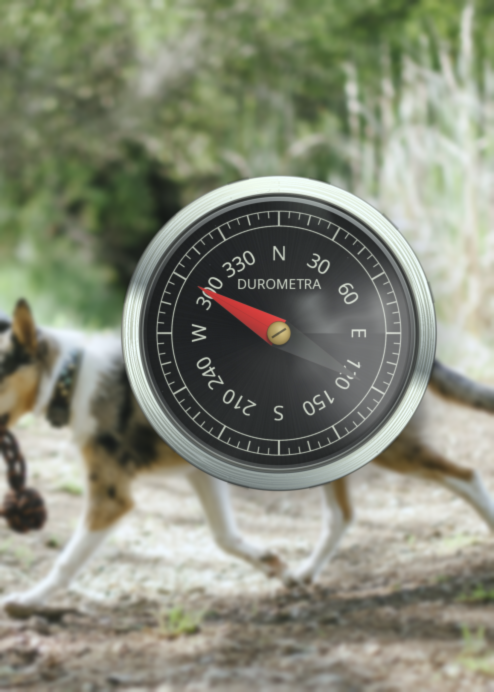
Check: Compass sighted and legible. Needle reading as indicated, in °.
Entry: 300 °
